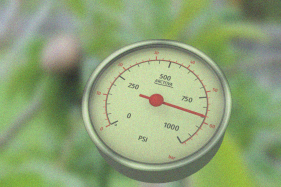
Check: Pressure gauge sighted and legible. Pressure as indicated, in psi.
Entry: 850 psi
